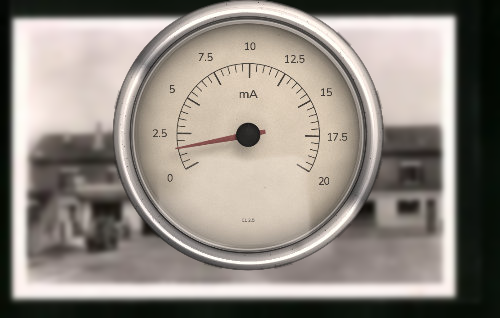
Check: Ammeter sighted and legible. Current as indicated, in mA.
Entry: 1.5 mA
